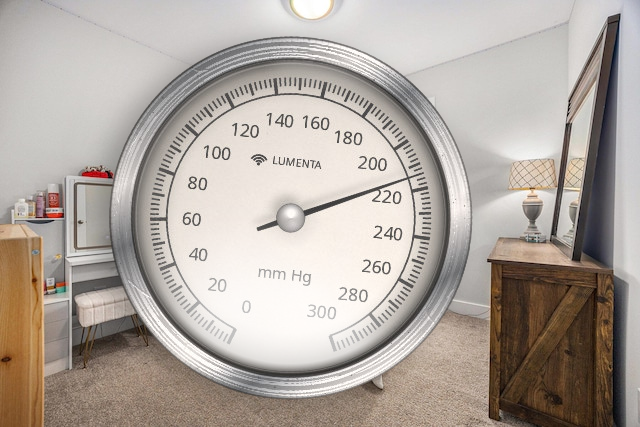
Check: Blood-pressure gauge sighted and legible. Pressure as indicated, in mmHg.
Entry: 214 mmHg
